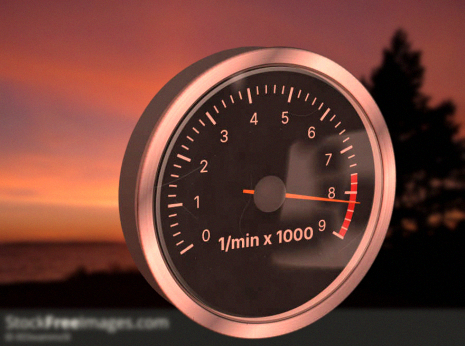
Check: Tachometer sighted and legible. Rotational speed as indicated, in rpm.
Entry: 8200 rpm
